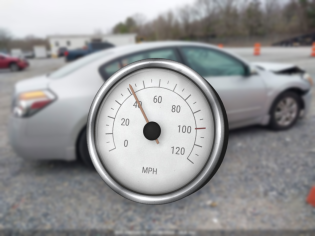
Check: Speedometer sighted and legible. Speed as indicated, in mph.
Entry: 42.5 mph
